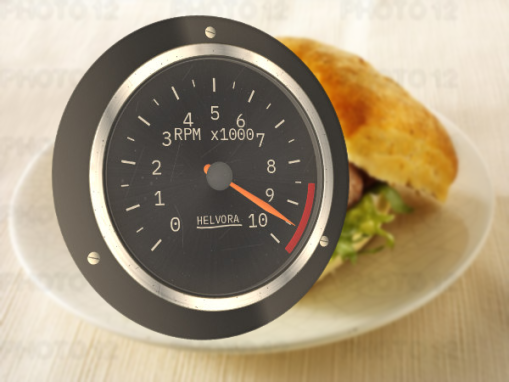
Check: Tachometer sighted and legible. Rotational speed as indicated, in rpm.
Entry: 9500 rpm
